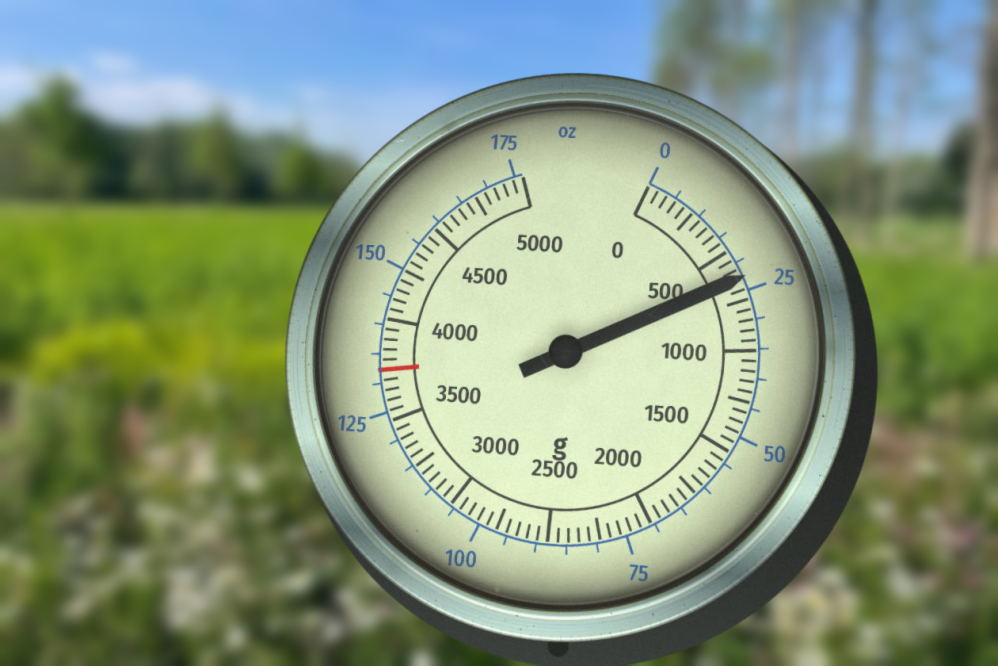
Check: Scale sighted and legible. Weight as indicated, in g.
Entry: 650 g
